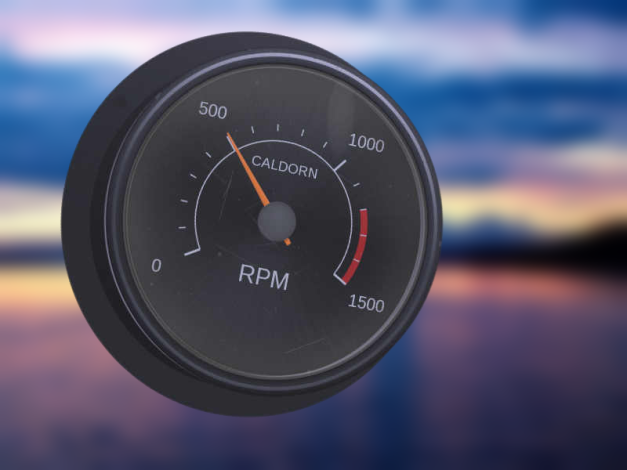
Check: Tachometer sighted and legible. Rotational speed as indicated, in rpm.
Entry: 500 rpm
